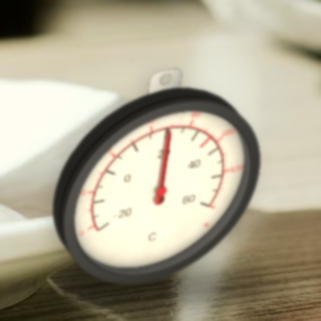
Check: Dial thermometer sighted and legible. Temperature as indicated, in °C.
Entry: 20 °C
